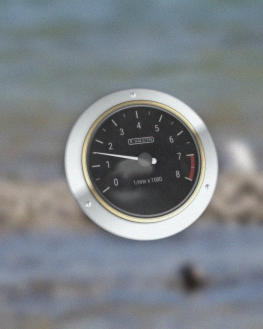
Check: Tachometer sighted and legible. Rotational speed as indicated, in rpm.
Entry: 1500 rpm
